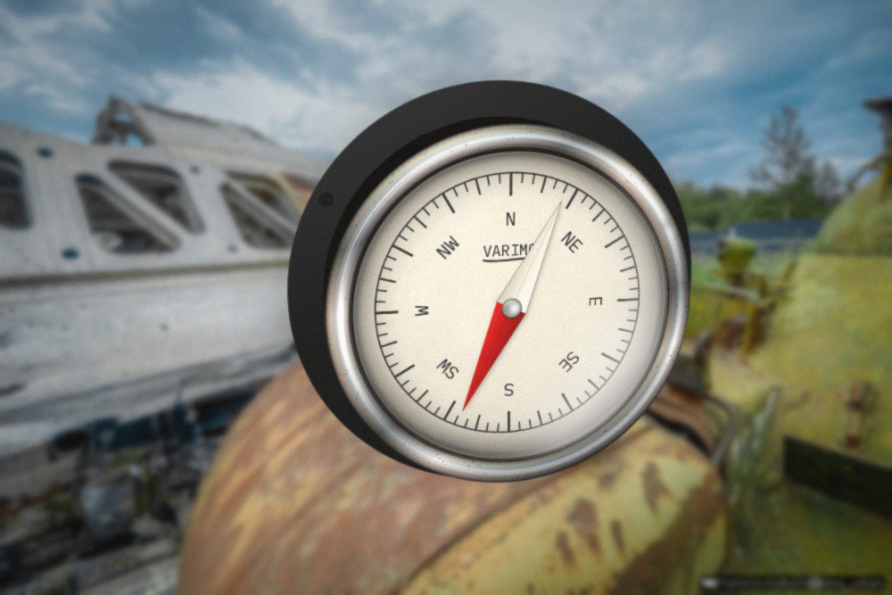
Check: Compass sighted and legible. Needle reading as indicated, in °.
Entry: 205 °
